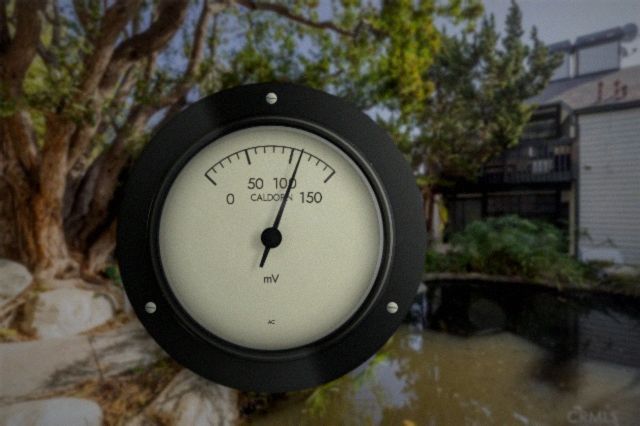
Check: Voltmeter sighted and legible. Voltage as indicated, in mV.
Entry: 110 mV
